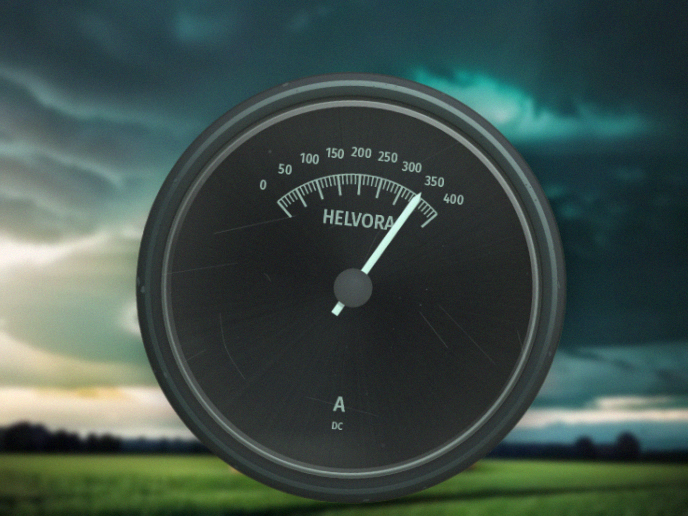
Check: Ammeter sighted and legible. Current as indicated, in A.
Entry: 340 A
